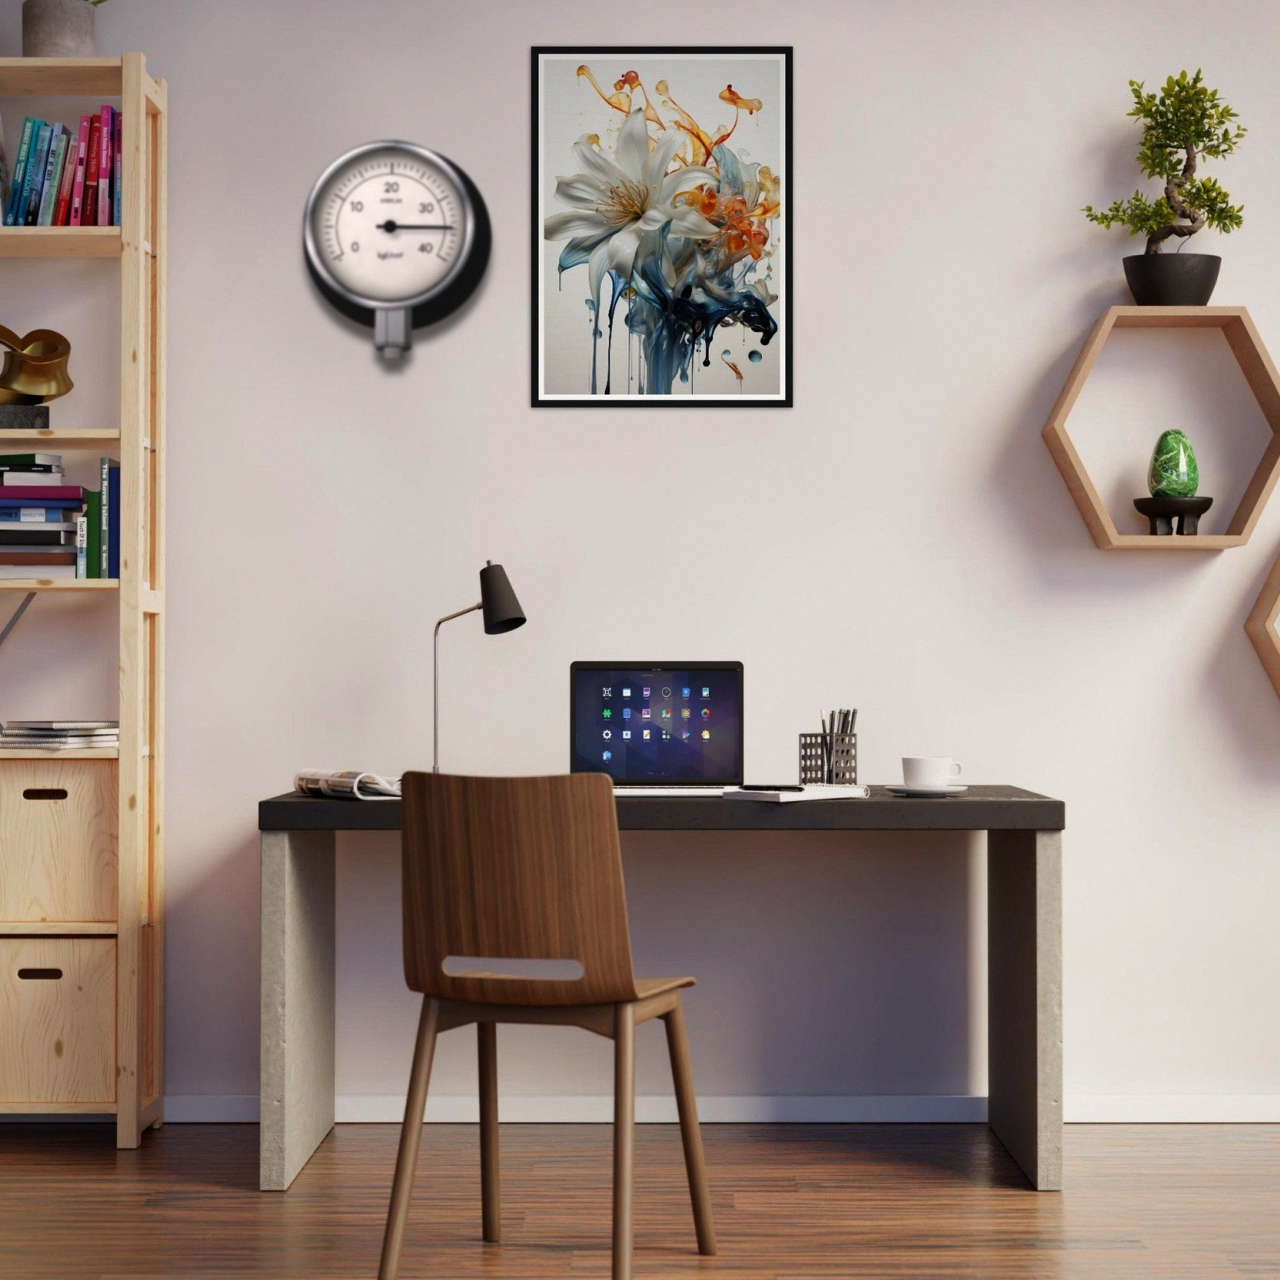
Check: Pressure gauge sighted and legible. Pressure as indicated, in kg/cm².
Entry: 35 kg/cm²
